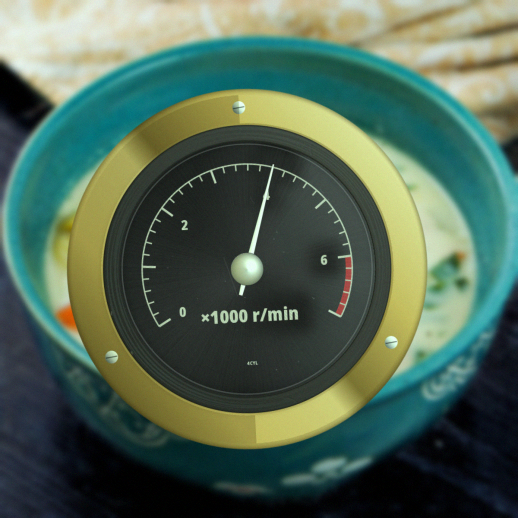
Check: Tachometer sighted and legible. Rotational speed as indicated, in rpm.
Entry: 4000 rpm
